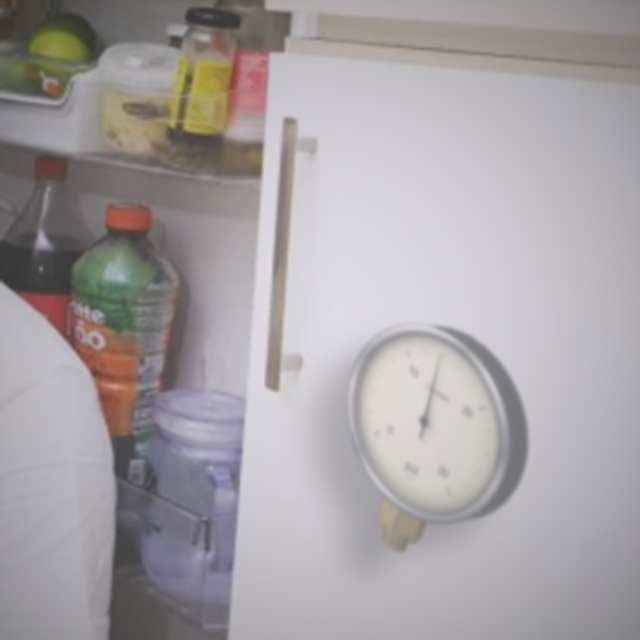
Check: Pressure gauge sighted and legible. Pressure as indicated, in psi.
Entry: 14 psi
